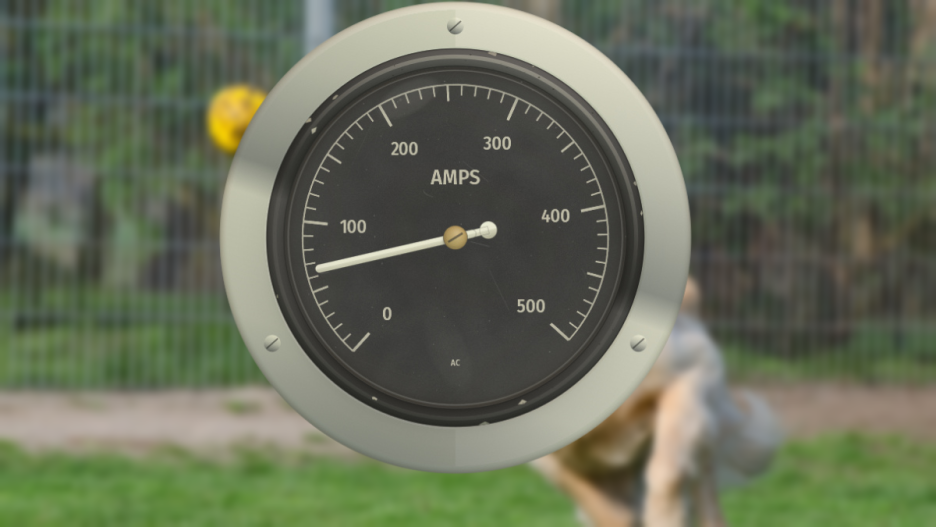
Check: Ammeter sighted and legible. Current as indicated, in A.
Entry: 65 A
